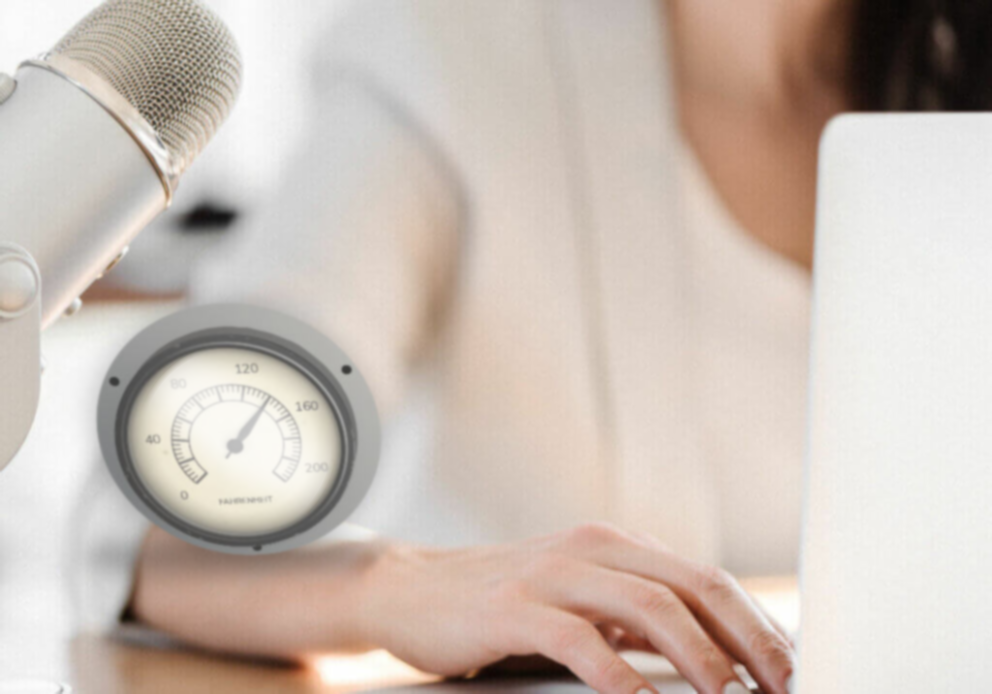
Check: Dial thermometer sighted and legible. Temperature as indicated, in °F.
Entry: 140 °F
